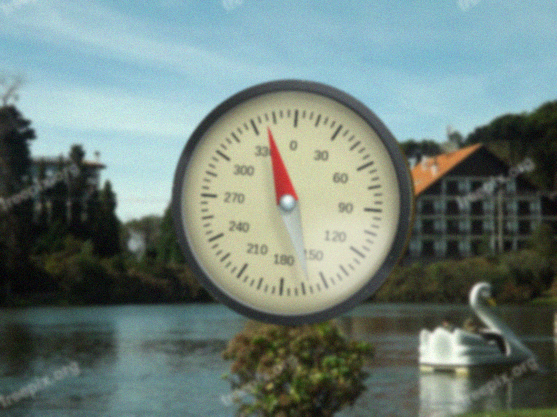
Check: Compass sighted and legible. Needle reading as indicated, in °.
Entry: 340 °
